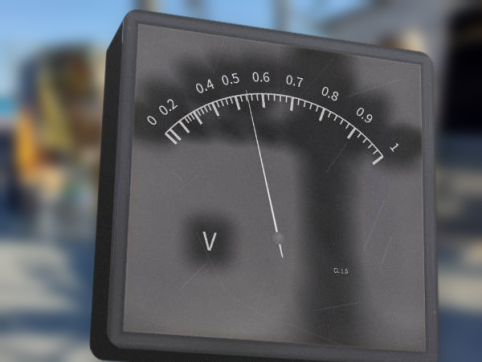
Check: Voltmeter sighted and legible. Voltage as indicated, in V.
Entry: 0.54 V
